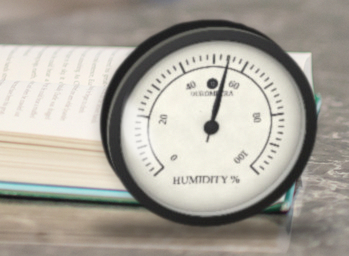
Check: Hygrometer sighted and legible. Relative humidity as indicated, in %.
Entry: 54 %
